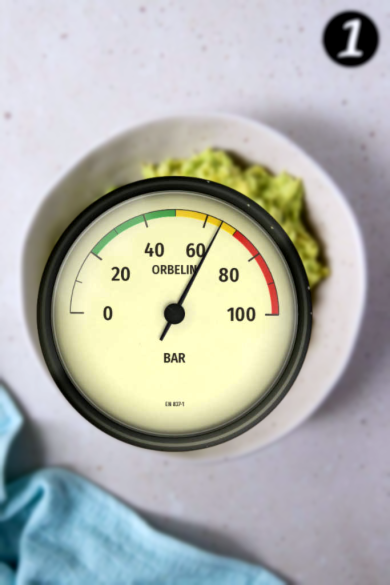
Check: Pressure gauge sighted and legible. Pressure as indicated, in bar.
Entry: 65 bar
